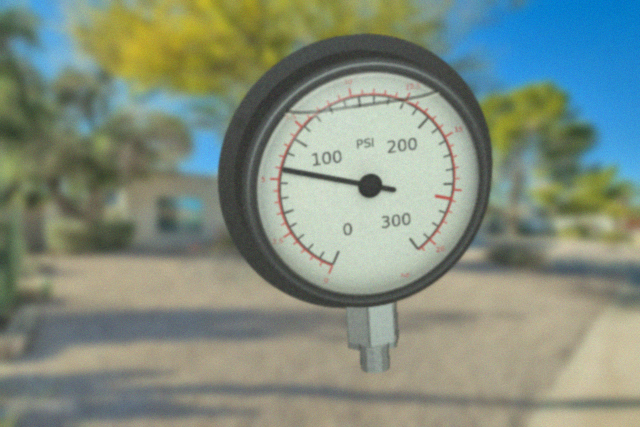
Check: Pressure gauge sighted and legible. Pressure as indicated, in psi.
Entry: 80 psi
